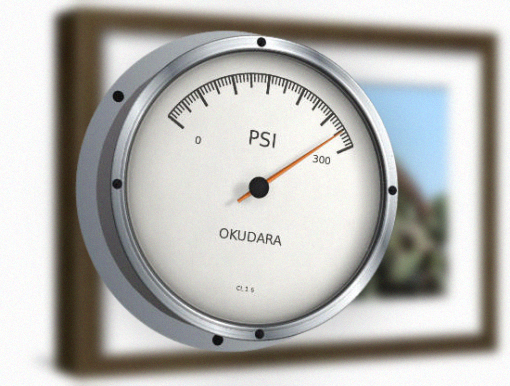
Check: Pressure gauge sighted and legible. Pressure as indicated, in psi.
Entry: 275 psi
